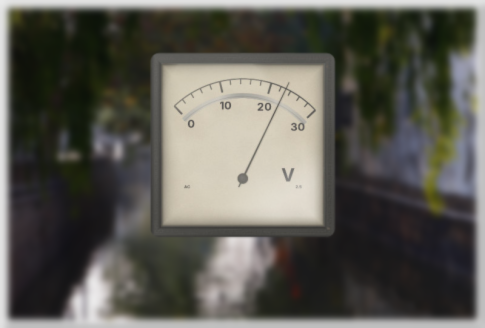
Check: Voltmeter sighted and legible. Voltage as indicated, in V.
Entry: 23 V
